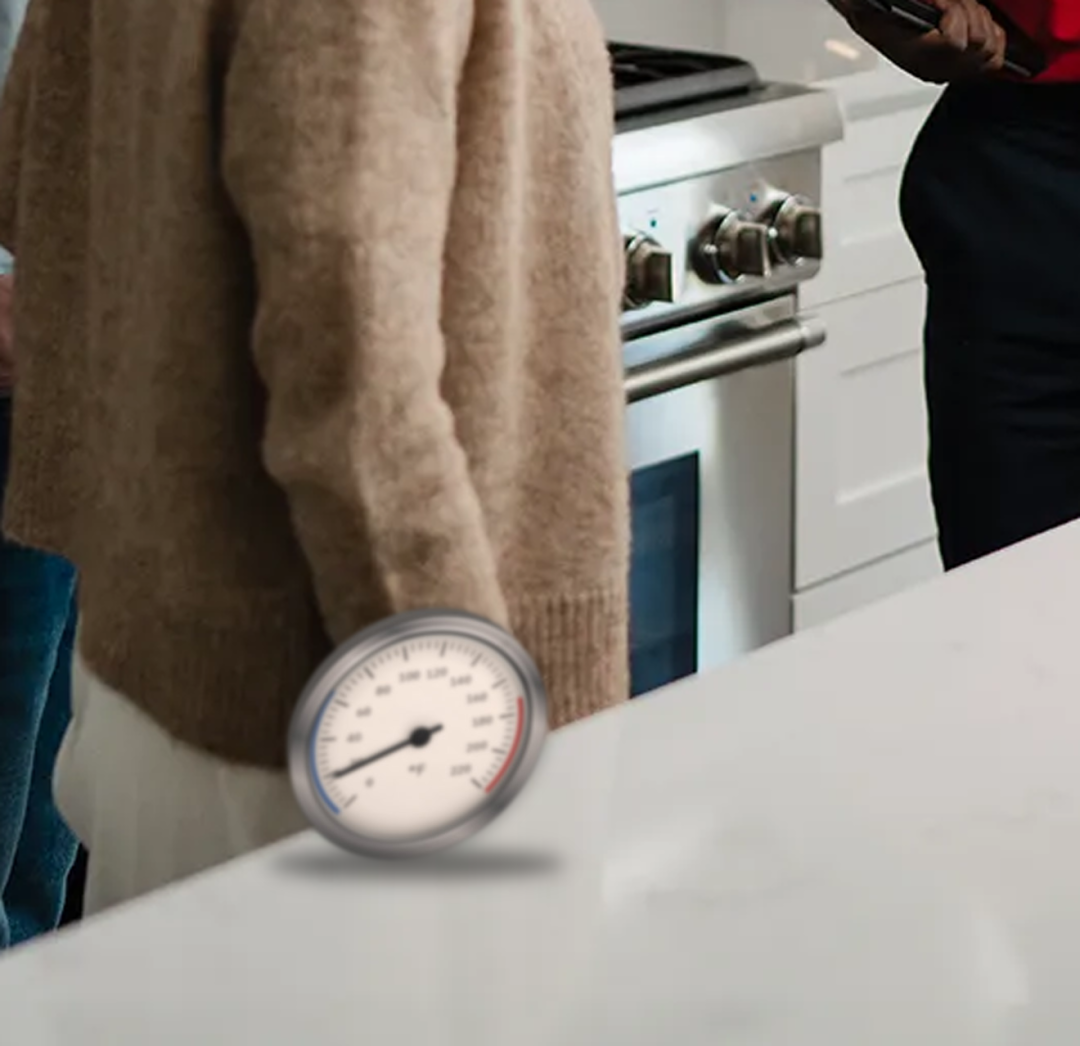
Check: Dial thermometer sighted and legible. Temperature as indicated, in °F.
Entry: 20 °F
